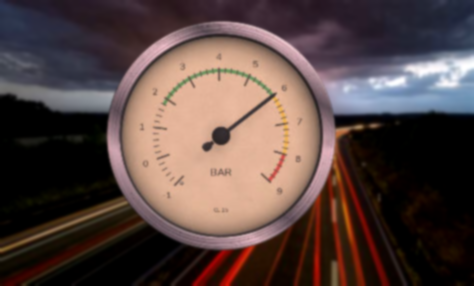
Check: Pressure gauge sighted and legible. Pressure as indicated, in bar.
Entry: 6 bar
